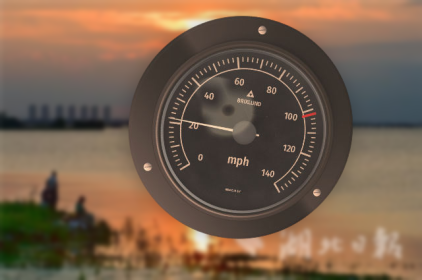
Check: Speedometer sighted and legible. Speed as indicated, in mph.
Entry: 22 mph
